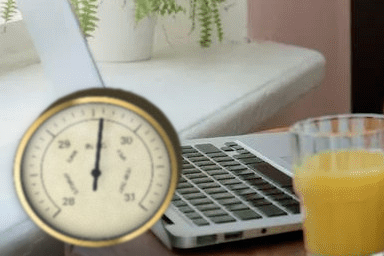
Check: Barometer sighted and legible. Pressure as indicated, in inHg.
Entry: 29.6 inHg
